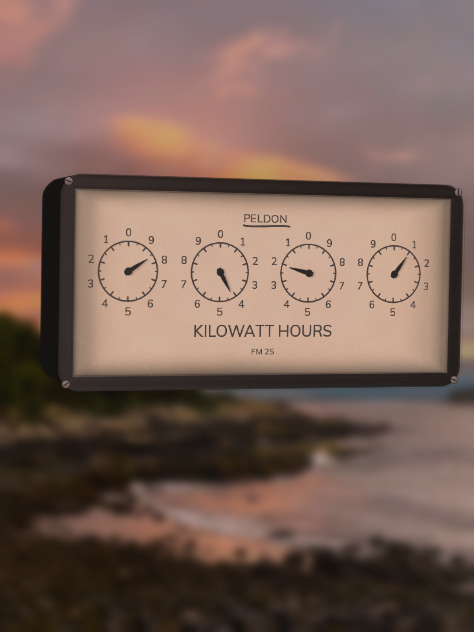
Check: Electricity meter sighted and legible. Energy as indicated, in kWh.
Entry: 8421 kWh
